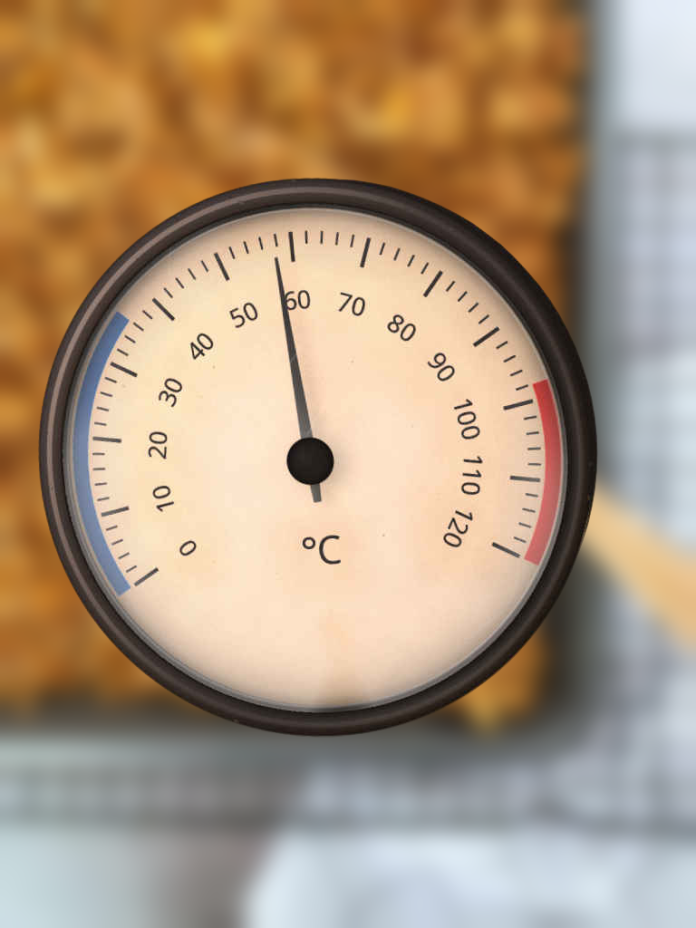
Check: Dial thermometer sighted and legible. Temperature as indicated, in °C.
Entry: 58 °C
